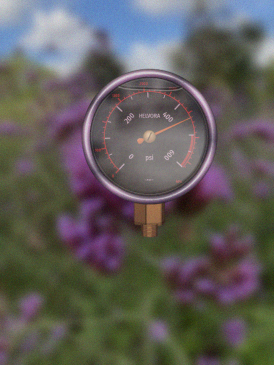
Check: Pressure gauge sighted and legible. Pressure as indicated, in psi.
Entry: 450 psi
